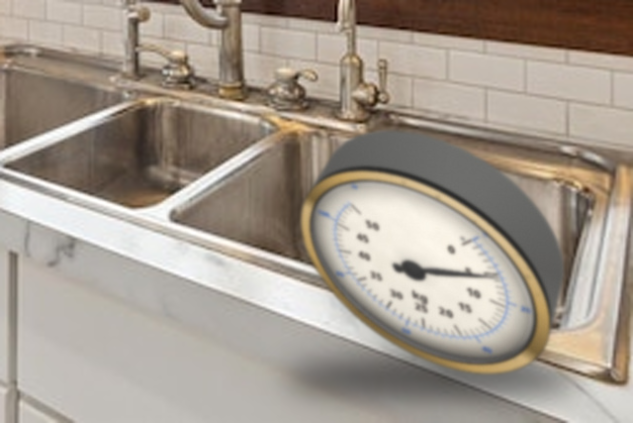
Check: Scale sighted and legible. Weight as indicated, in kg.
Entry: 5 kg
